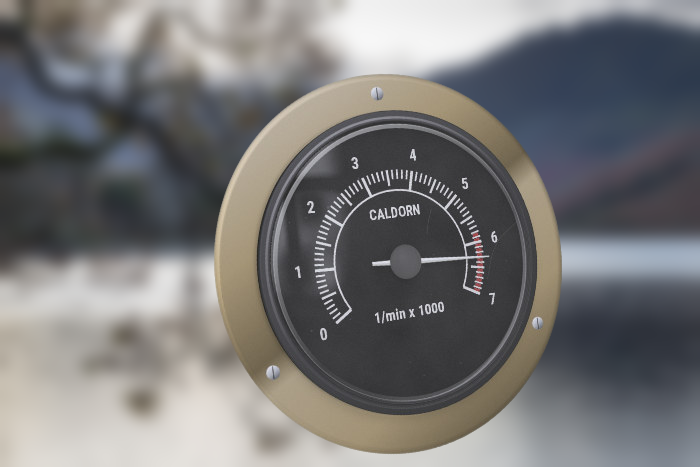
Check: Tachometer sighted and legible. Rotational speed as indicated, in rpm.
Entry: 6300 rpm
